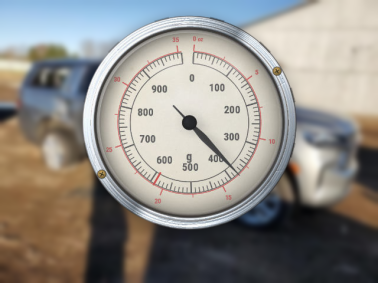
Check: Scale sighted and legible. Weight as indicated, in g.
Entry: 380 g
